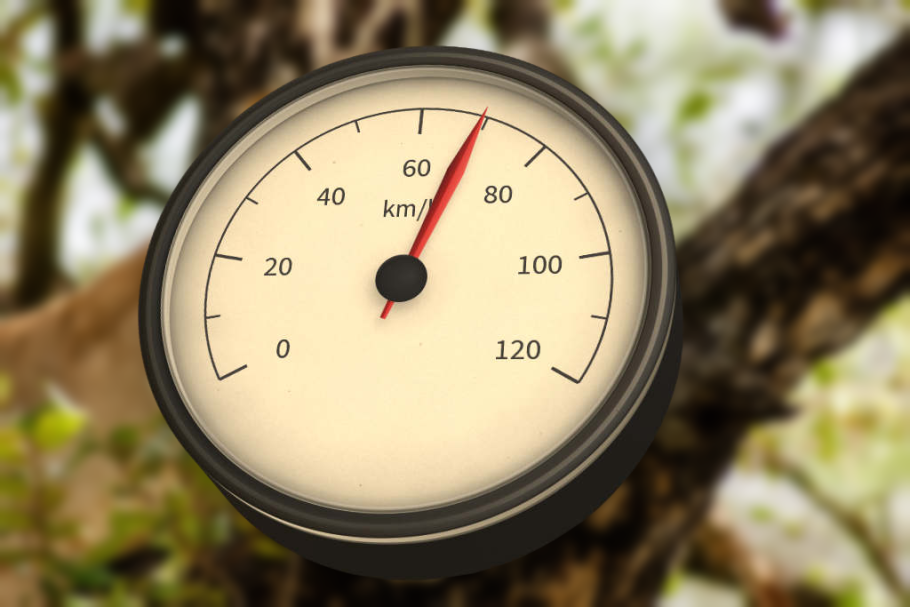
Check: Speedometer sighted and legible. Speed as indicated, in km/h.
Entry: 70 km/h
